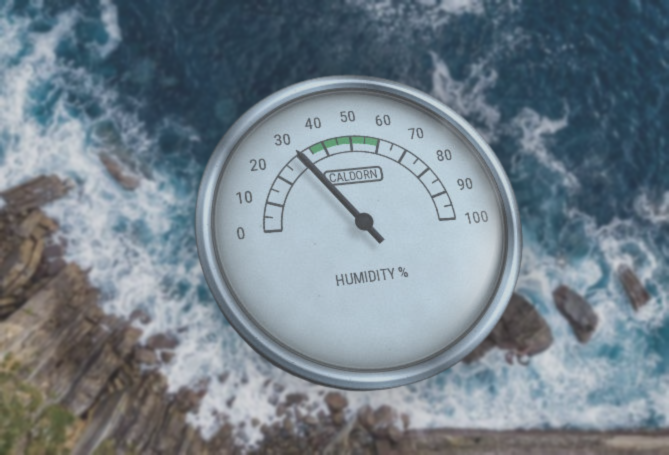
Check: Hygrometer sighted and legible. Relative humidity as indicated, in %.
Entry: 30 %
